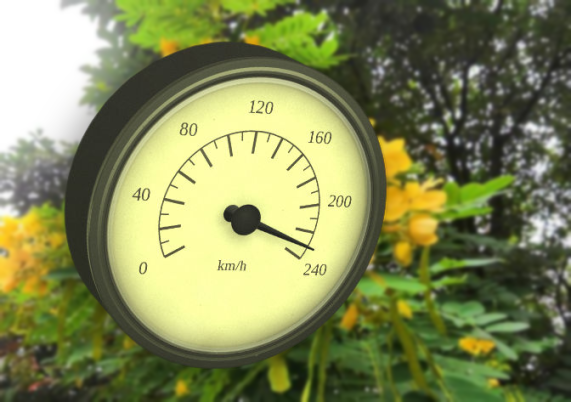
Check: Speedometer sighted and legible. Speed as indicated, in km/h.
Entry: 230 km/h
